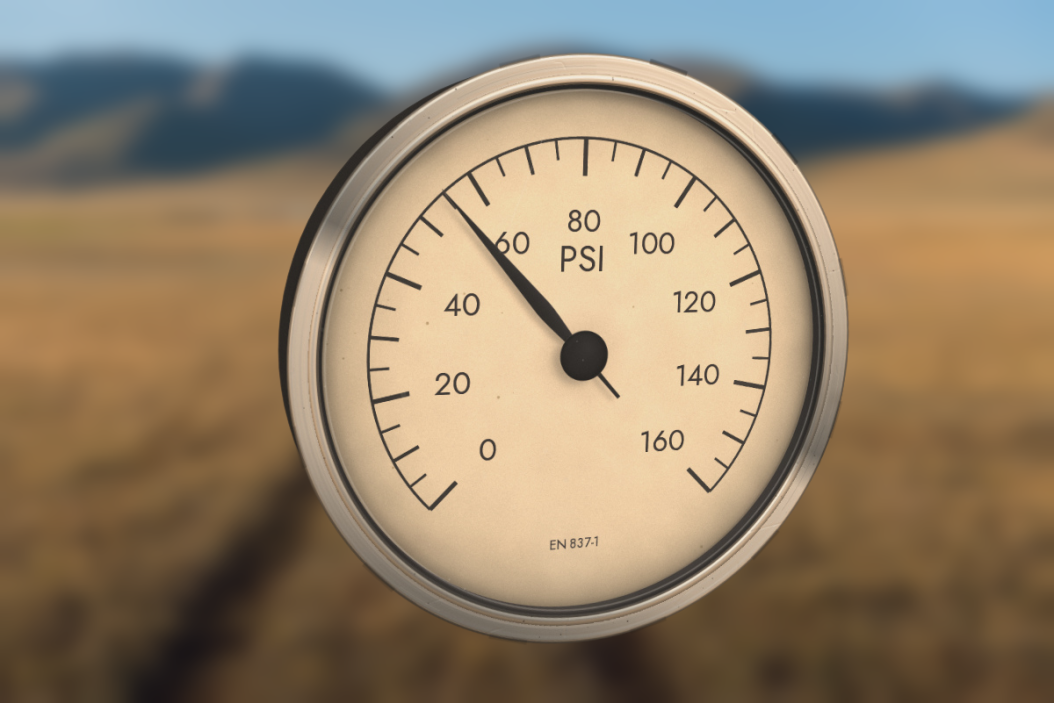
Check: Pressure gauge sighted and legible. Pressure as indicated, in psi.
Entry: 55 psi
